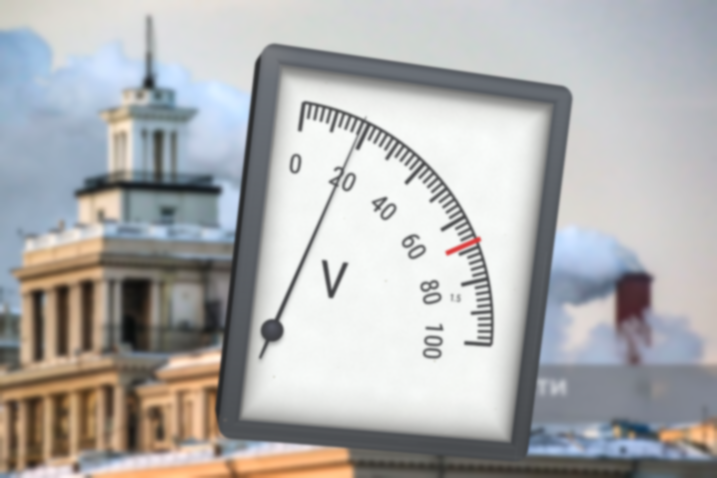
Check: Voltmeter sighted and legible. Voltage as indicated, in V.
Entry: 18 V
